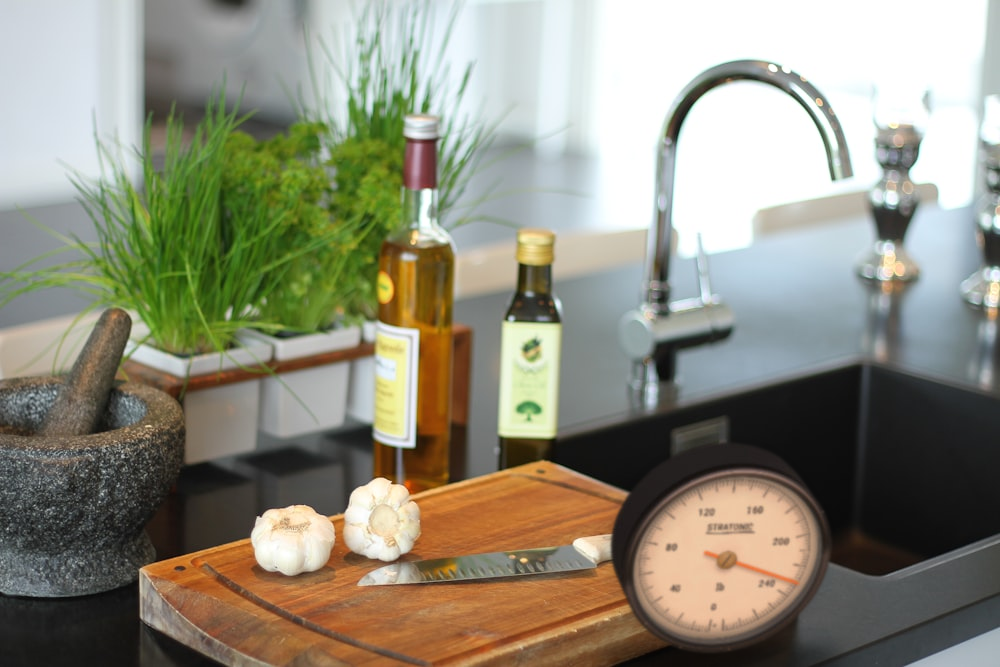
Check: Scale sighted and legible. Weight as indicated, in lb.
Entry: 230 lb
